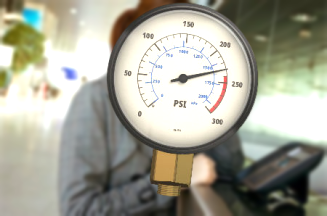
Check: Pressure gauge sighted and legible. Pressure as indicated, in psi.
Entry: 230 psi
